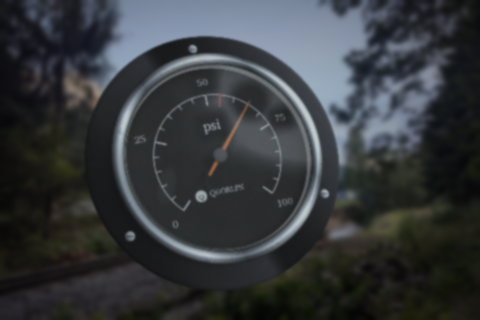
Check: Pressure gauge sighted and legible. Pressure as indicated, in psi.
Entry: 65 psi
